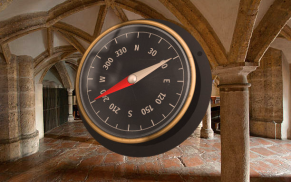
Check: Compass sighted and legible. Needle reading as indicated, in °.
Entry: 240 °
